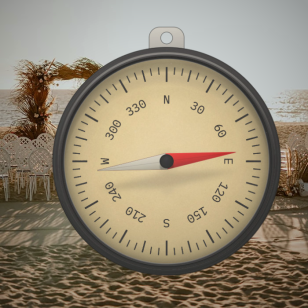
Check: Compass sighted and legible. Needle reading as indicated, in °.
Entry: 82.5 °
